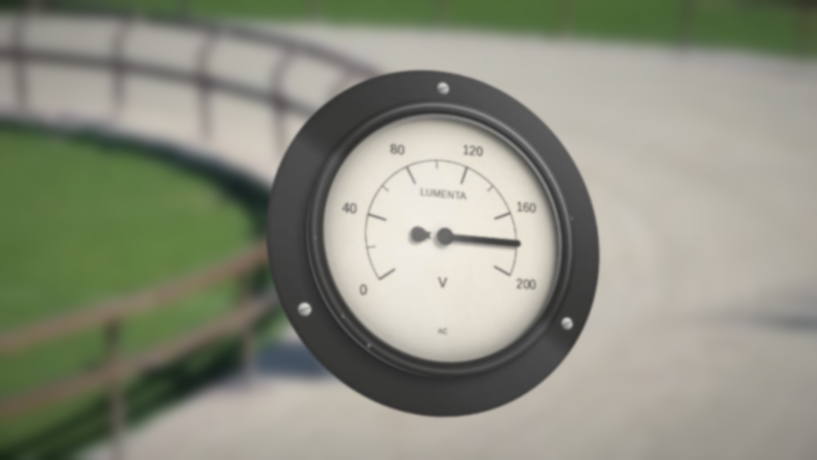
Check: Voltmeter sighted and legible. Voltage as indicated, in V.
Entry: 180 V
